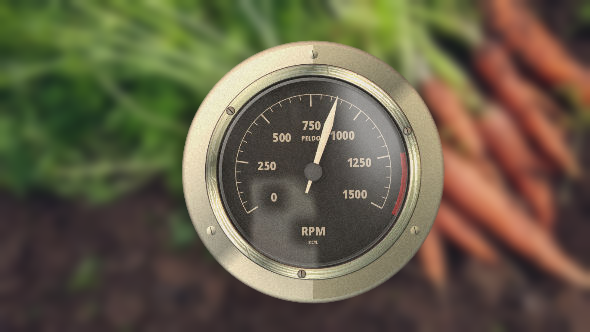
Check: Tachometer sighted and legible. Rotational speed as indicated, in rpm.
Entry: 875 rpm
